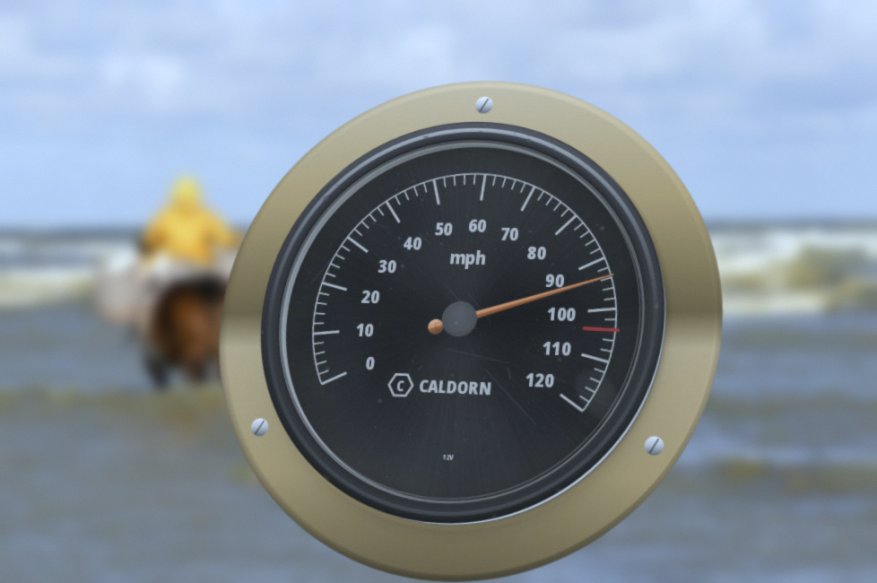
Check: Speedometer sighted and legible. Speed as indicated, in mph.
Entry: 94 mph
